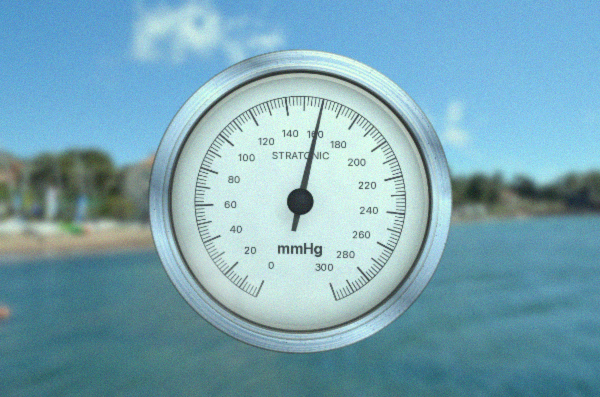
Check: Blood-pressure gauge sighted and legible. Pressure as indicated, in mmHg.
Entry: 160 mmHg
